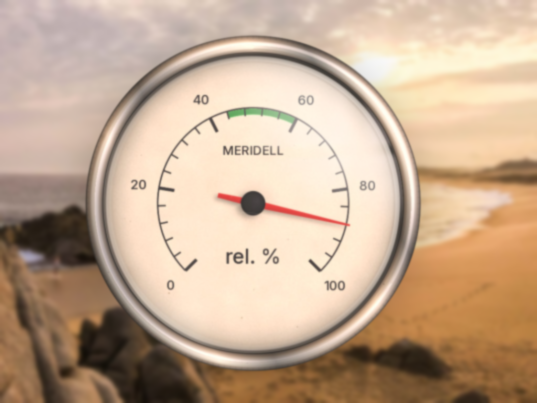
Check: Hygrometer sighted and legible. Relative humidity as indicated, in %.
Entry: 88 %
